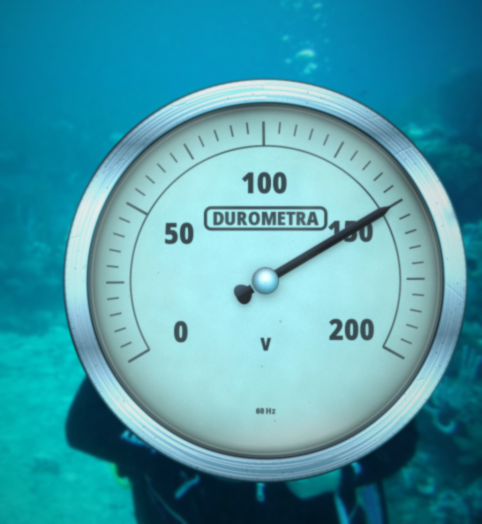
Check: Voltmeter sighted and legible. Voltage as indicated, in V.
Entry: 150 V
